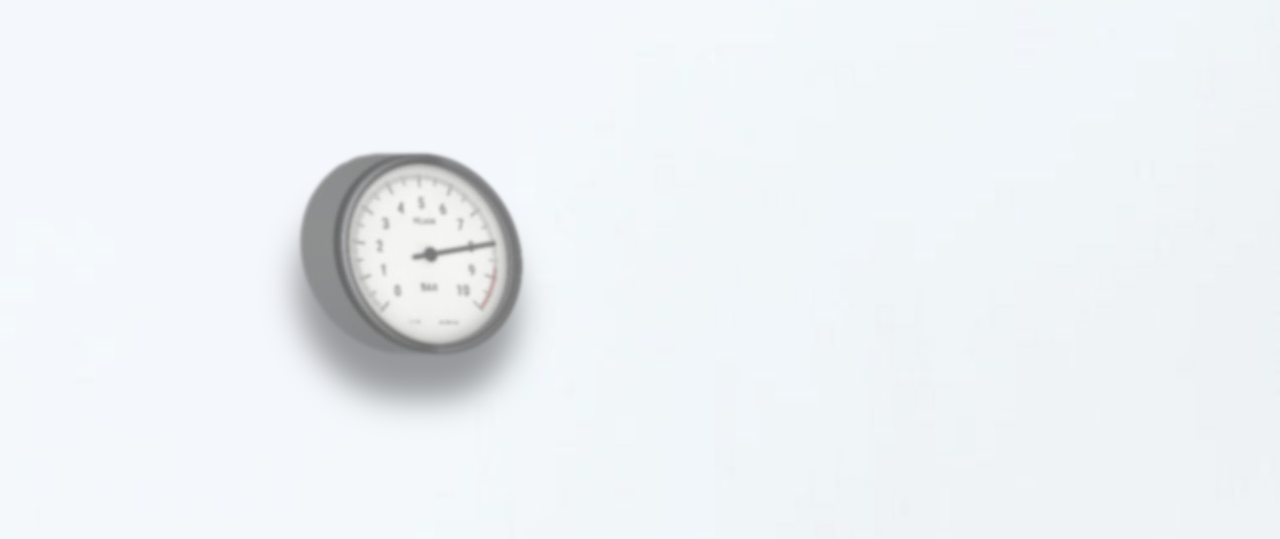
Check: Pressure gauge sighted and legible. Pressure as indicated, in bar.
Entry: 8 bar
